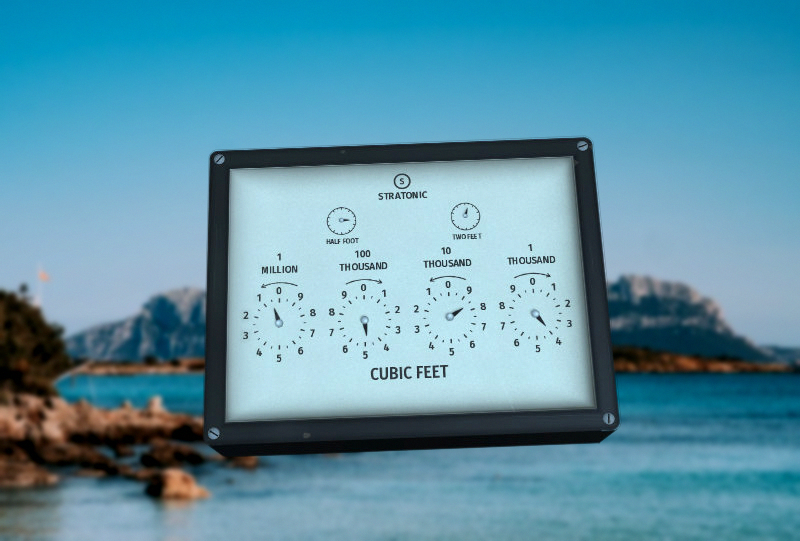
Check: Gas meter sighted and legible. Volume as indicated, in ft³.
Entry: 48400 ft³
